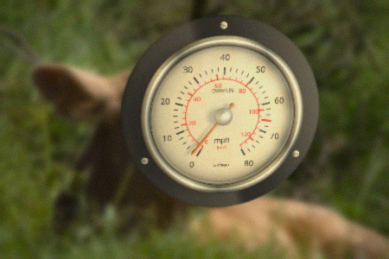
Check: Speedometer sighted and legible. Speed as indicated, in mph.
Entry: 2 mph
